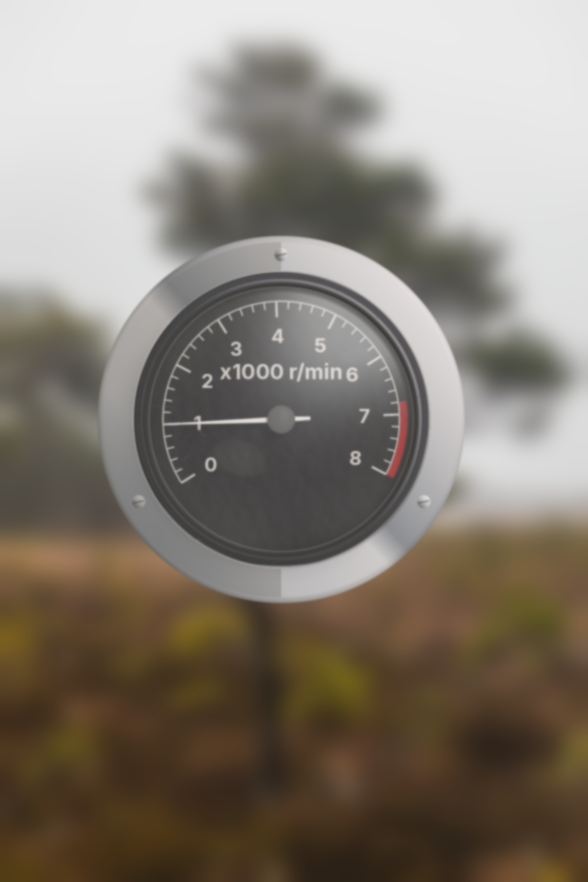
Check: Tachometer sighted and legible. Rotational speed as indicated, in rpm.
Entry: 1000 rpm
